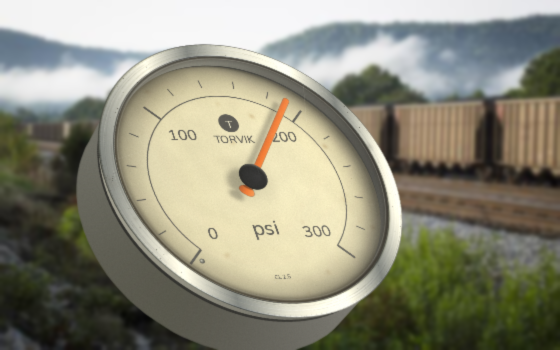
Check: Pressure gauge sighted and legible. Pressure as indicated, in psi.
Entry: 190 psi
